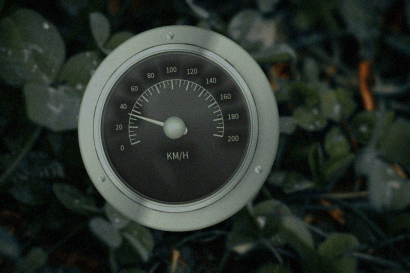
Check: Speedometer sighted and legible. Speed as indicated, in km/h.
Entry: 35 km/h
